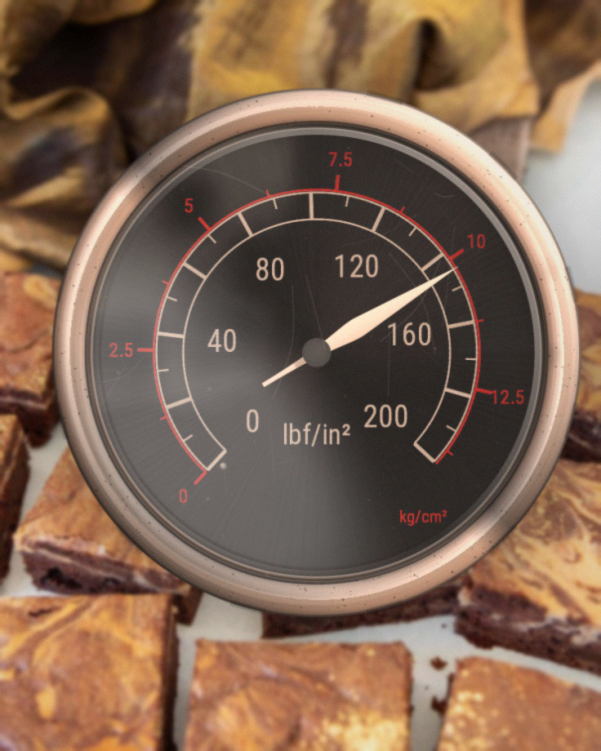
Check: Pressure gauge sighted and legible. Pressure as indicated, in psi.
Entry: 145 psi
